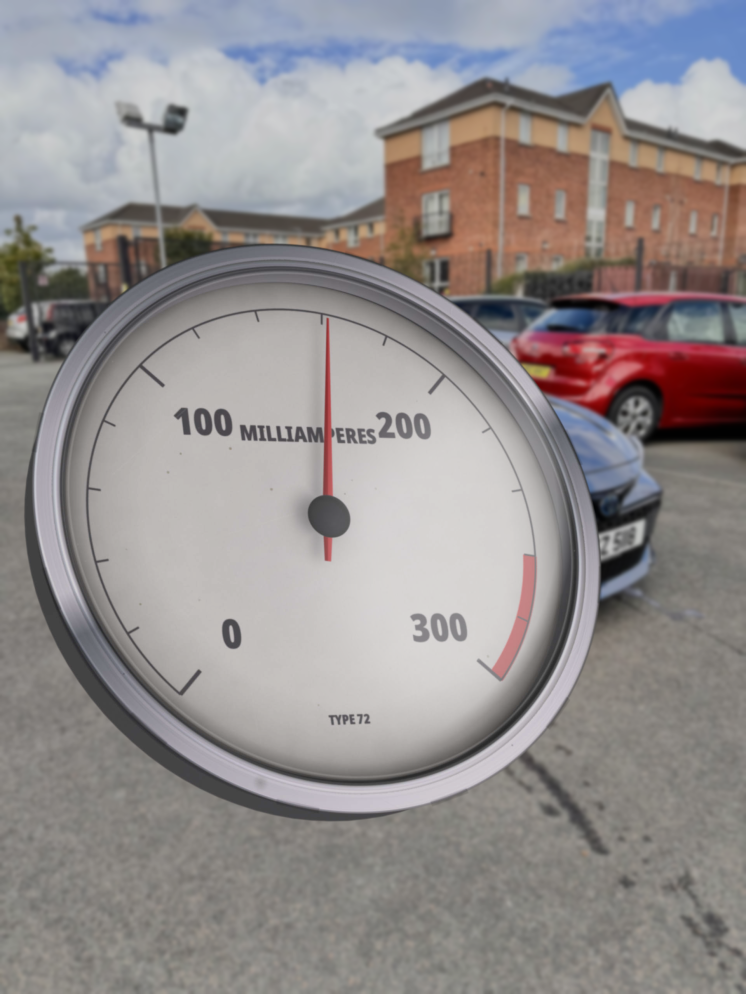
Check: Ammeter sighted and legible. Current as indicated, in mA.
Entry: 160 mA
